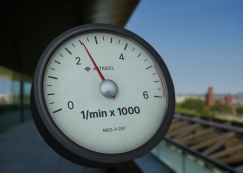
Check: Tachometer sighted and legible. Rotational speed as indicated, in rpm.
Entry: 2500 rpm
